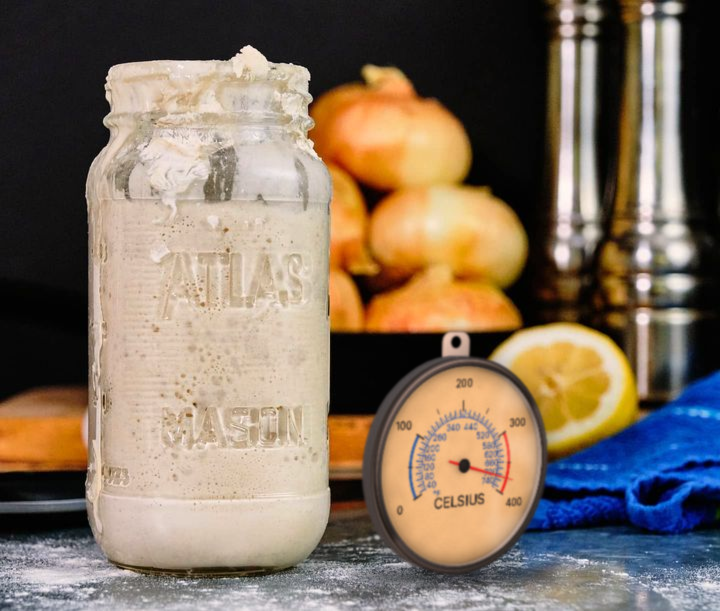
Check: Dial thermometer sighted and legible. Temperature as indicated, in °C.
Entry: 375 °C
